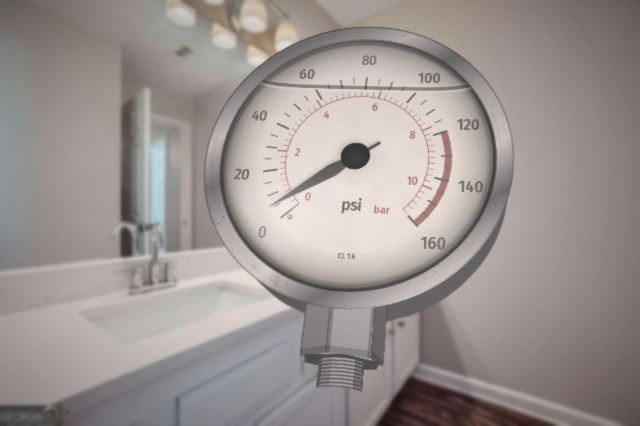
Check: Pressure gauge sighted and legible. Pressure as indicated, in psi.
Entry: 5 psi
